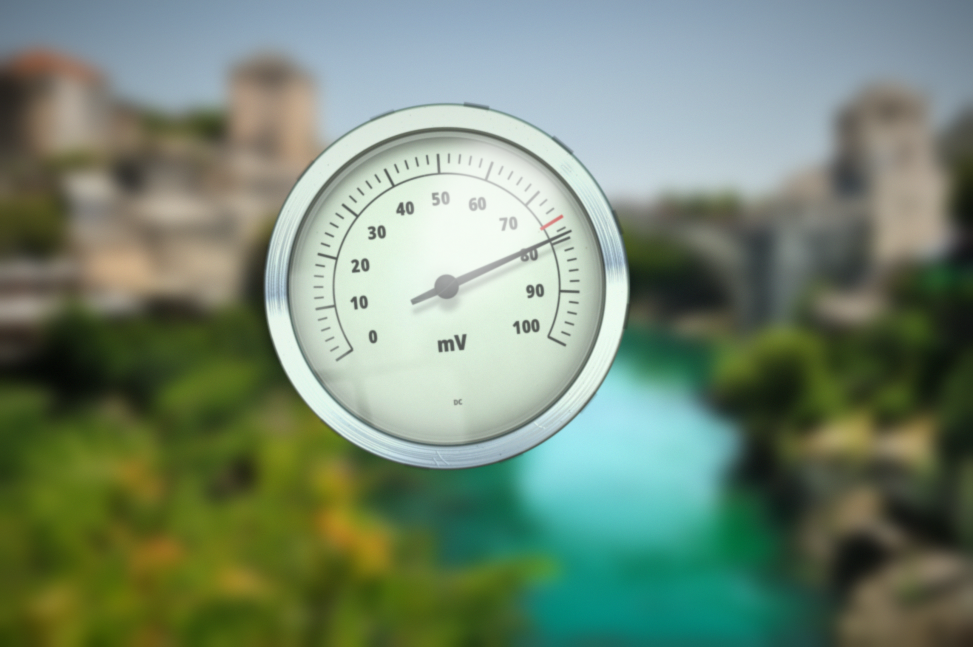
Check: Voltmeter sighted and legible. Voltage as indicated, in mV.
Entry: 79 mV
